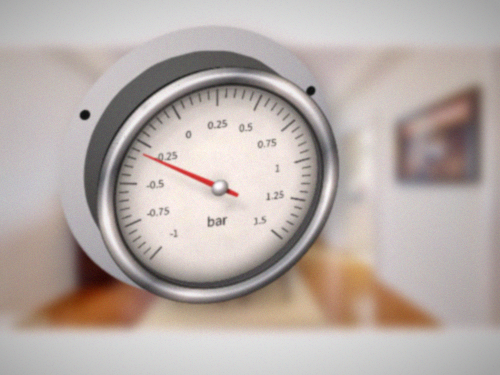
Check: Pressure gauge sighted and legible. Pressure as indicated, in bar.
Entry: -0.3 bar
